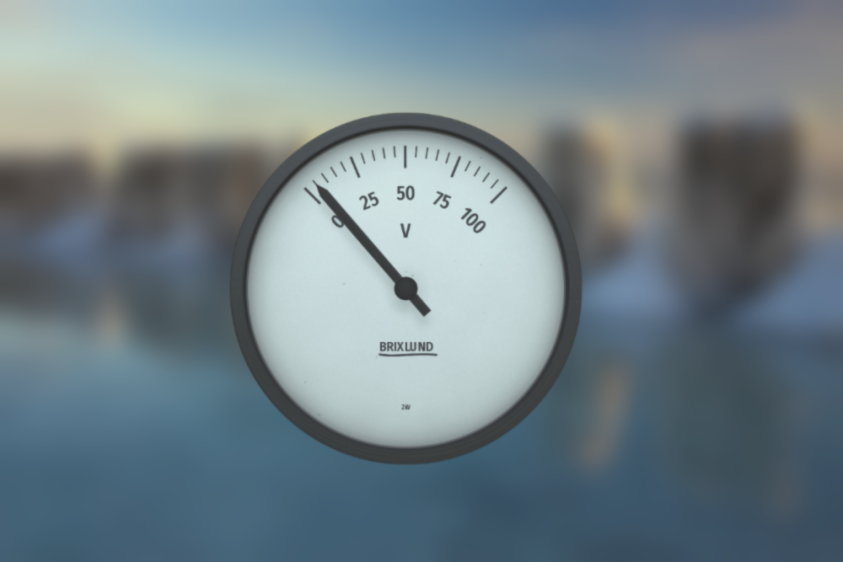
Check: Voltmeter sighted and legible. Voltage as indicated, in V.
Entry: 5 V
